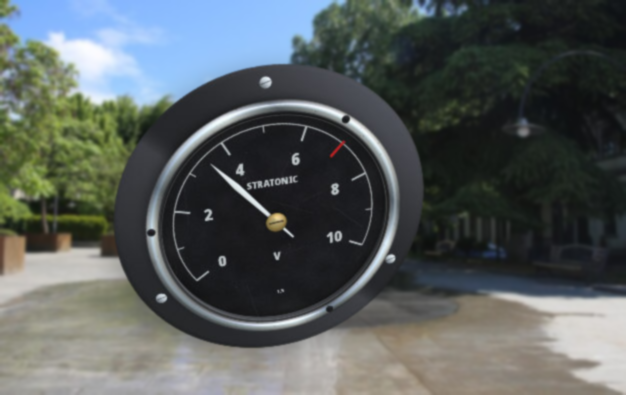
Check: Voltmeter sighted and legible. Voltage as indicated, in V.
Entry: 3.5 V
